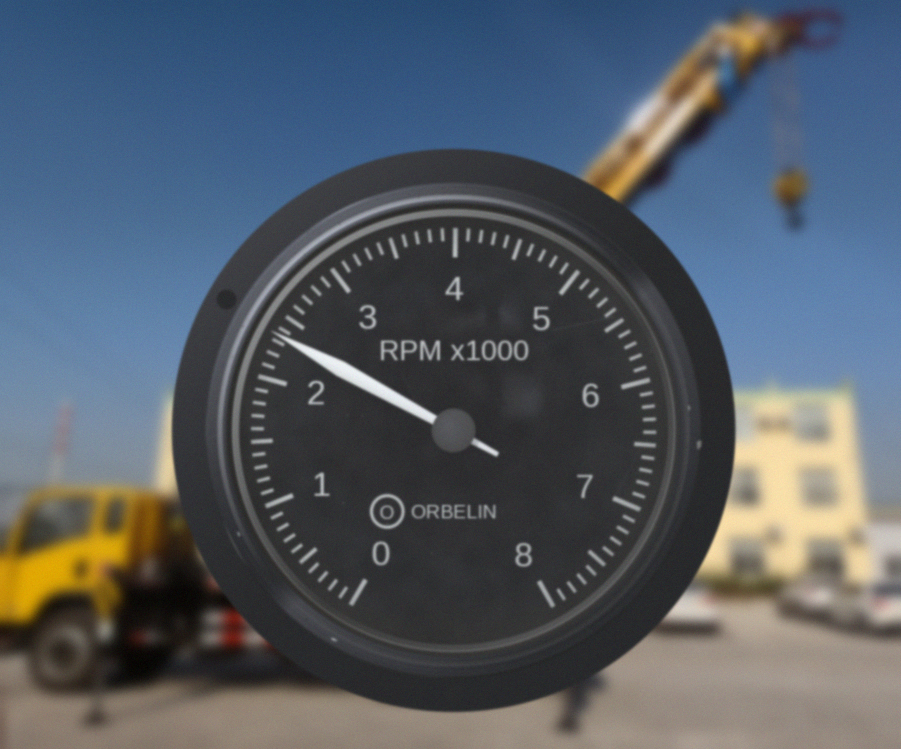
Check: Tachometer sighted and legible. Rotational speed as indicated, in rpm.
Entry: 2350 rpm
